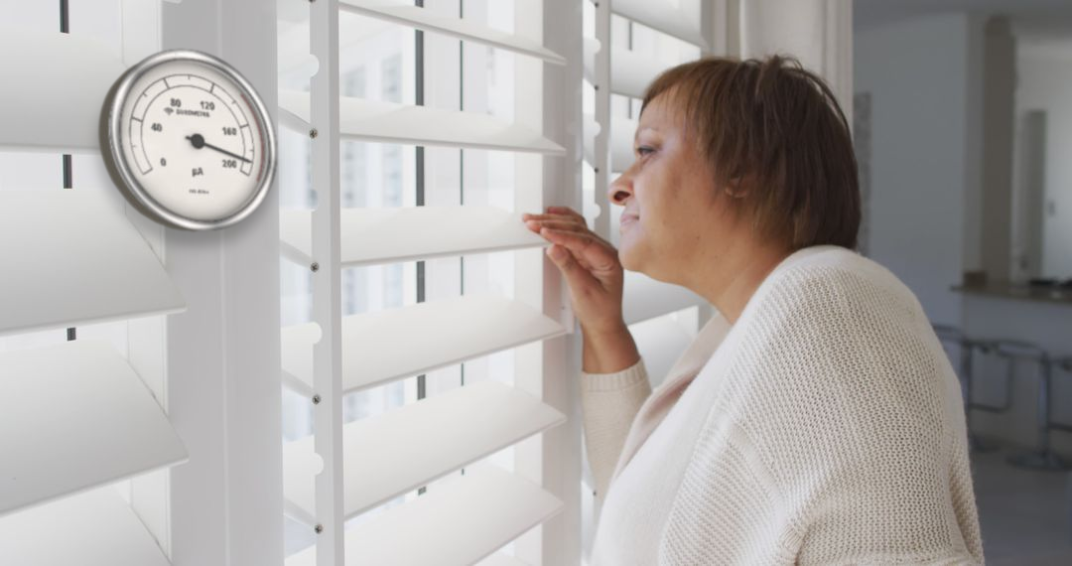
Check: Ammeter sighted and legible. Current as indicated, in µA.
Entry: 190 µA
